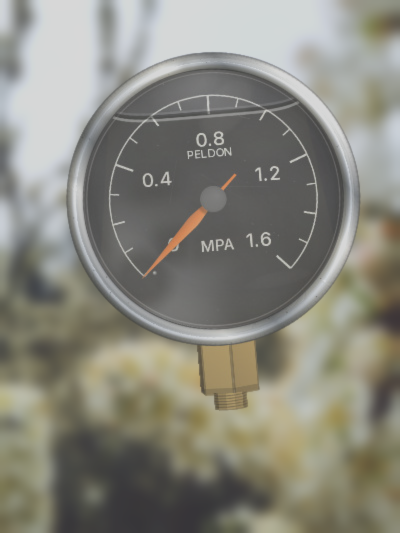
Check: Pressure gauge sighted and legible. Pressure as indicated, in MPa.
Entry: 0 MPa
